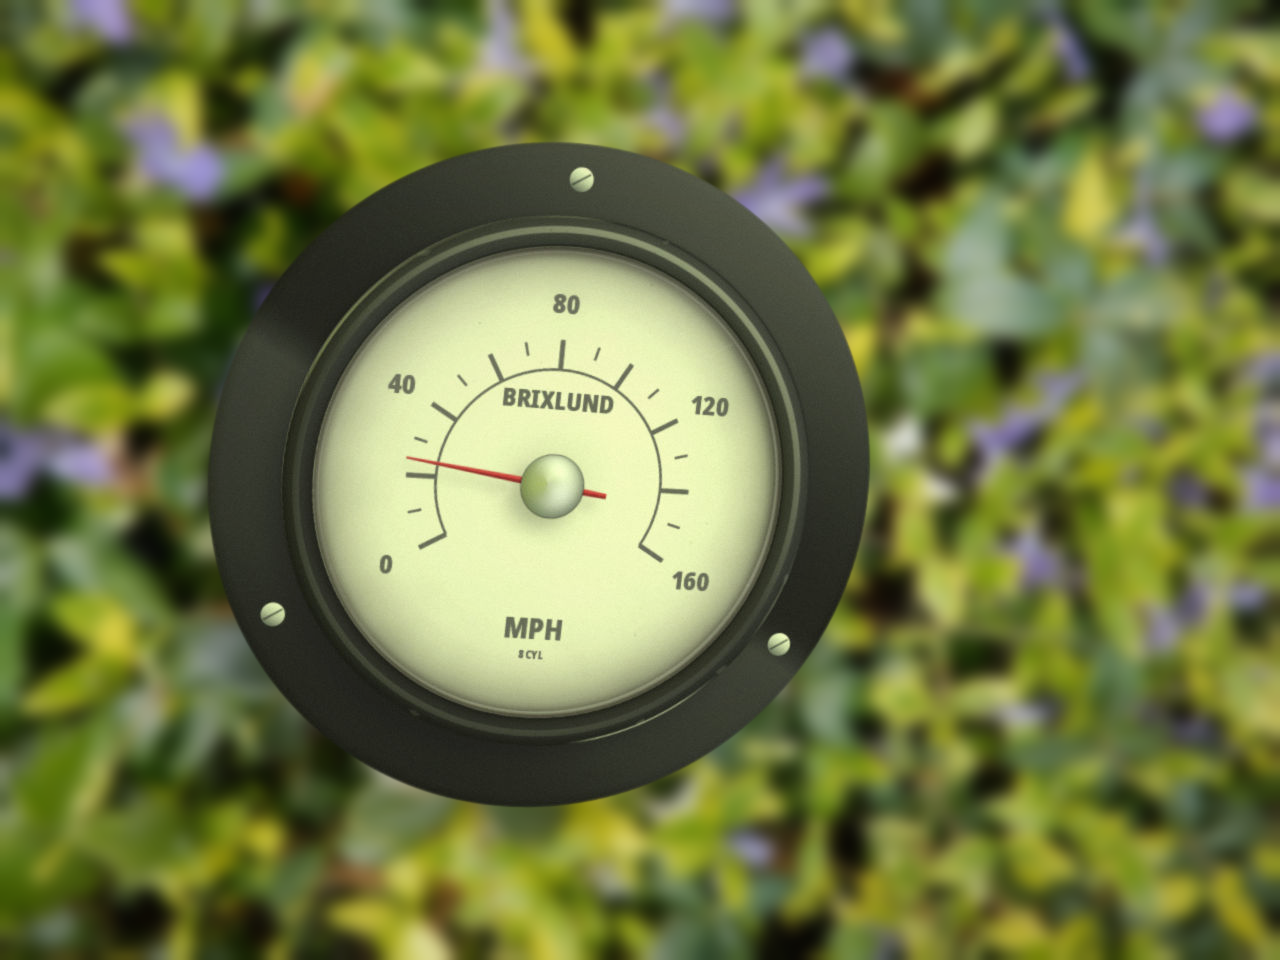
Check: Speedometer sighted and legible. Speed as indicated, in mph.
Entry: 25 mph
